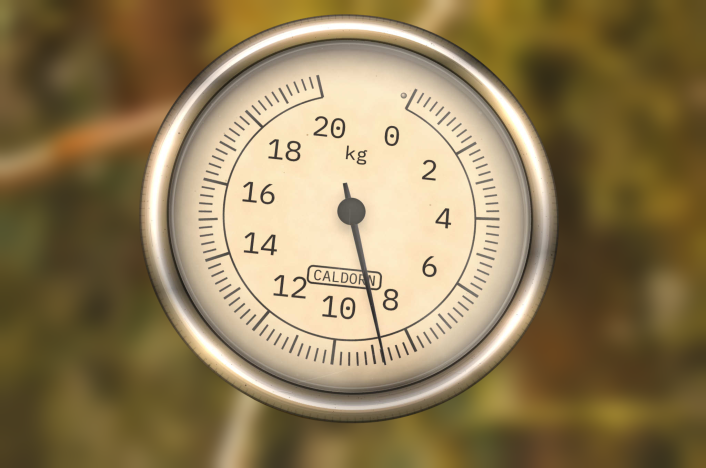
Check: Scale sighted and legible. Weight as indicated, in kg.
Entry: 8.8 kg
